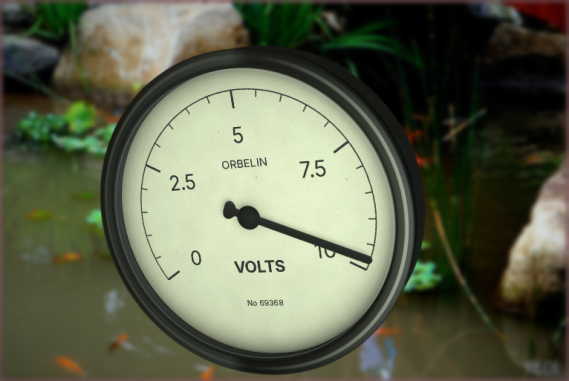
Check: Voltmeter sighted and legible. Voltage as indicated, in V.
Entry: 9.75 V
